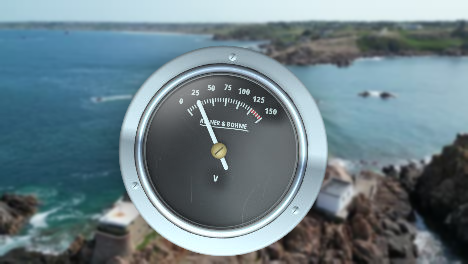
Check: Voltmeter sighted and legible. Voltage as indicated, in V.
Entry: 25 V
